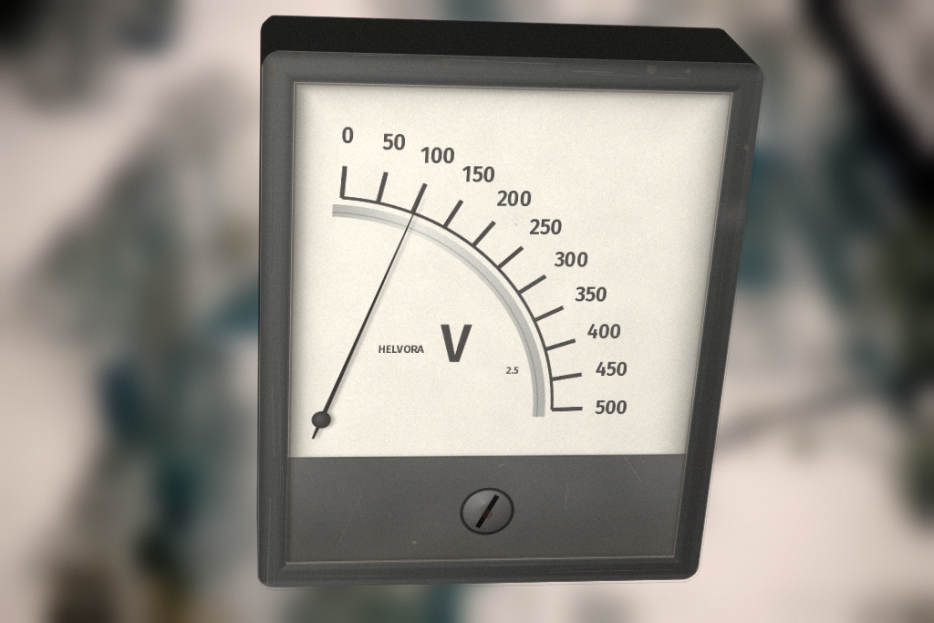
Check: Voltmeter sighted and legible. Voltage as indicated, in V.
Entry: 100 V
